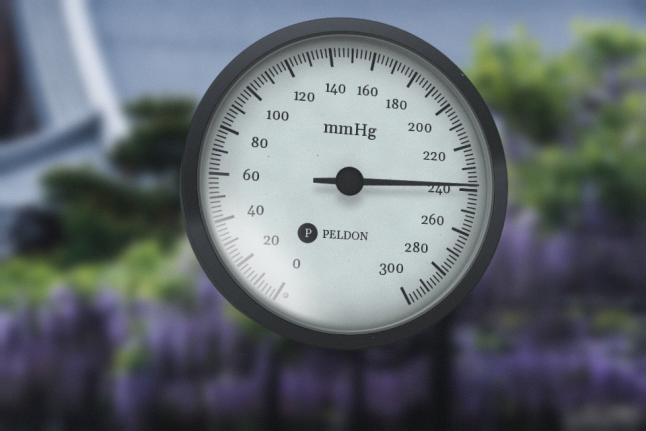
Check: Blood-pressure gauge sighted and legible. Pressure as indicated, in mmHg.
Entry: 238 mmHg
